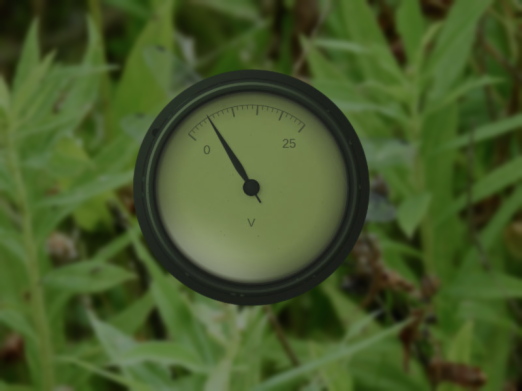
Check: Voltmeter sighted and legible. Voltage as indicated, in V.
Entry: 5 V
